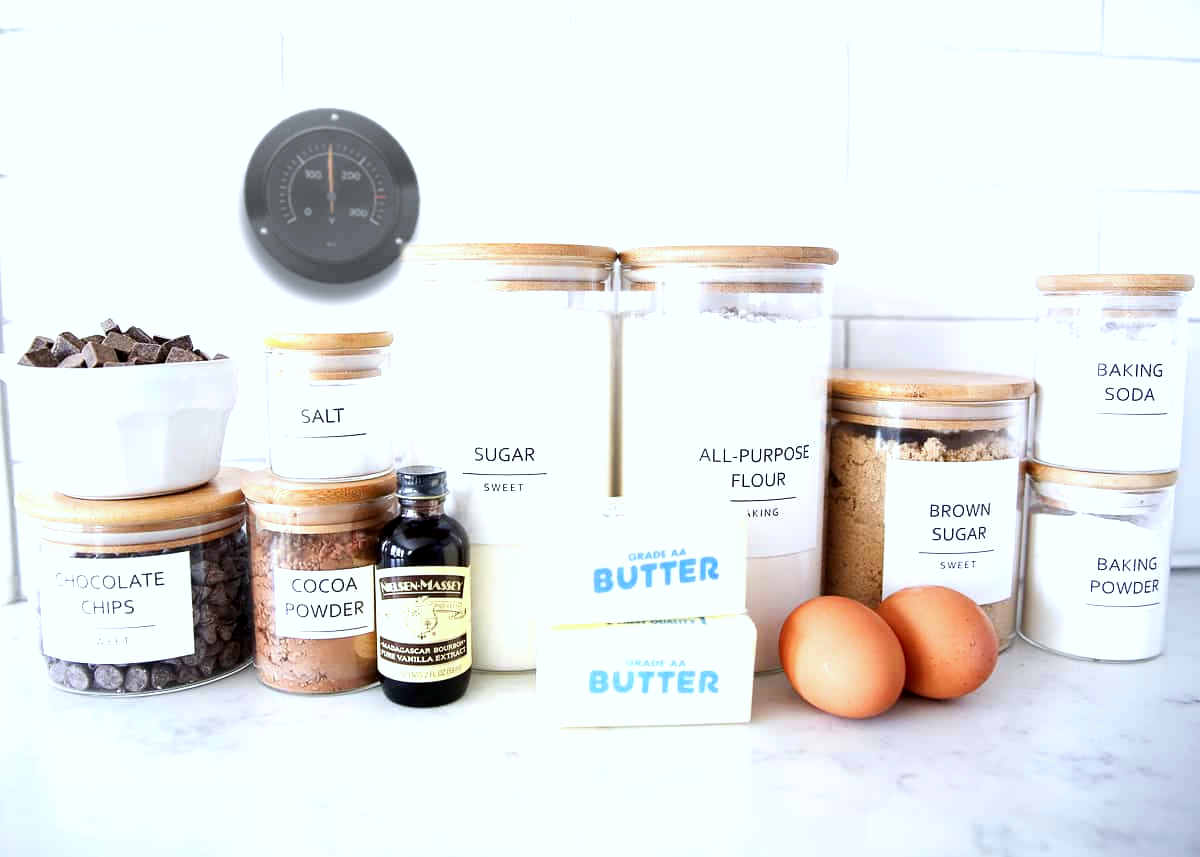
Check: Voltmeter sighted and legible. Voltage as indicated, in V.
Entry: 150 V
